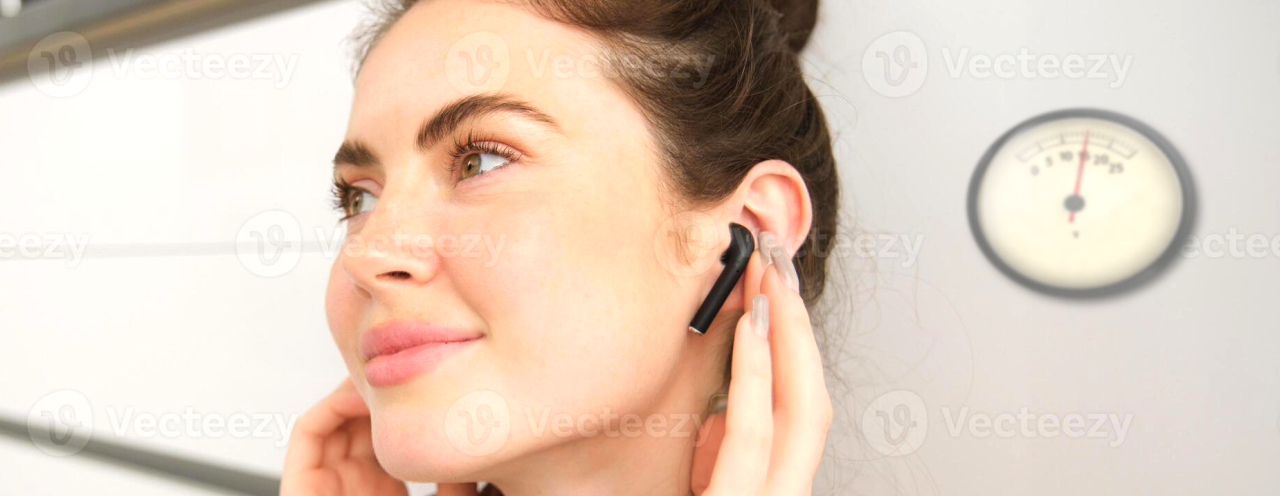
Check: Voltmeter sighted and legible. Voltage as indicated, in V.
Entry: 15 V
